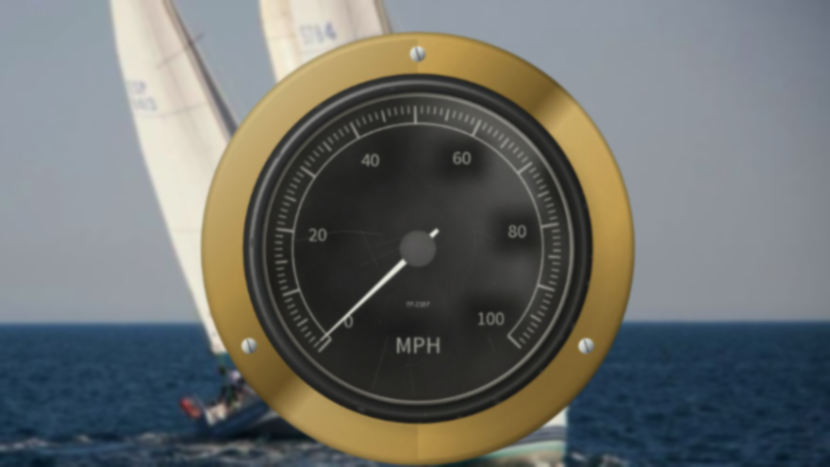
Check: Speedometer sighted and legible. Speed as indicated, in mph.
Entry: 1 mph
